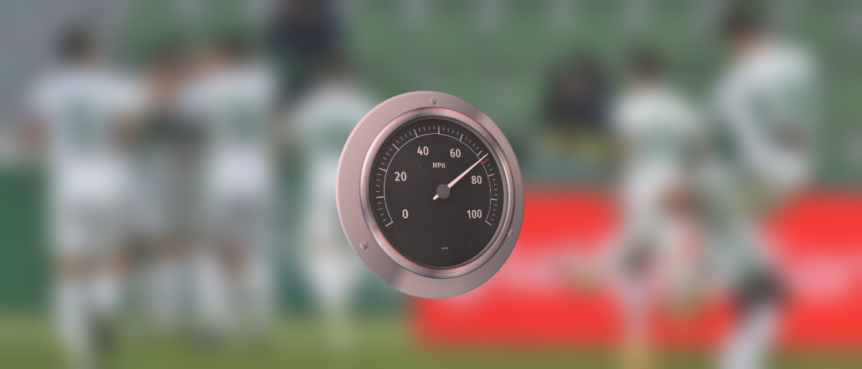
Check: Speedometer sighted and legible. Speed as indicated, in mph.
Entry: 72 mph
